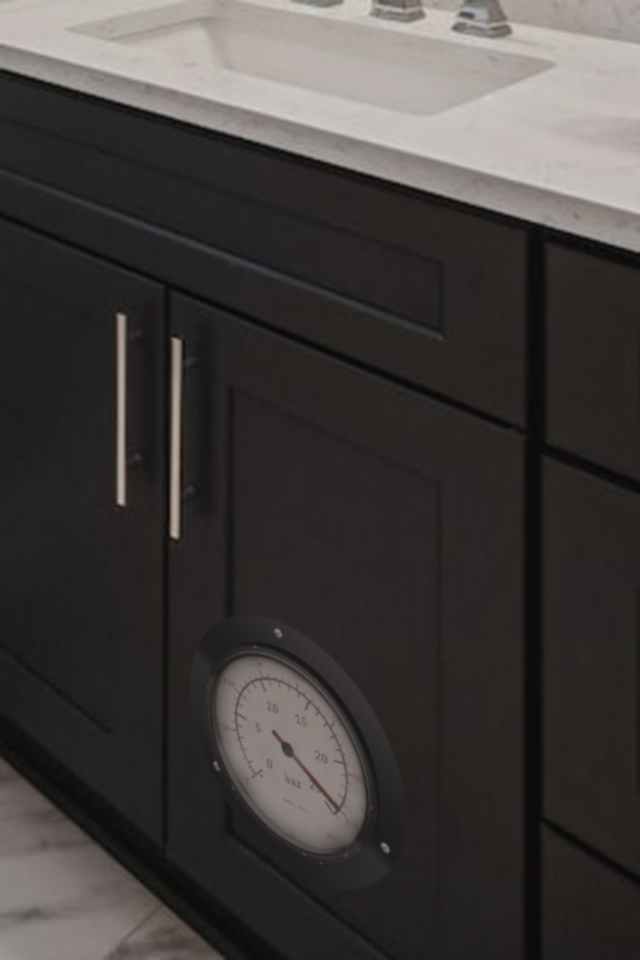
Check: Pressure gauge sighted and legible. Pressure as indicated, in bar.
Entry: 24 bar
